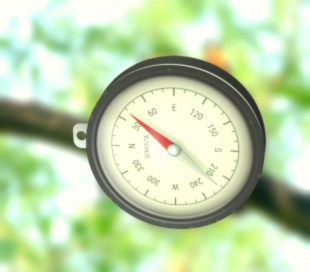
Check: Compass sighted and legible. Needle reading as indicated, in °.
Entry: 40 °
